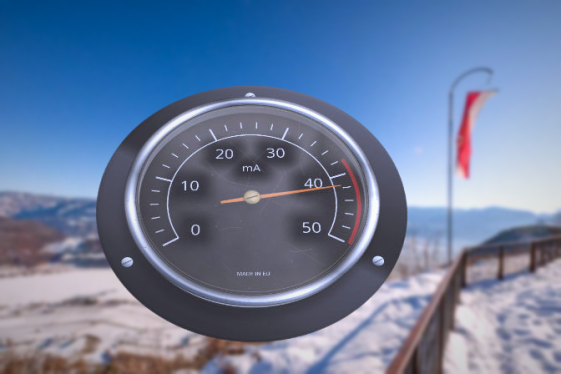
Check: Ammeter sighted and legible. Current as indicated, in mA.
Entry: 42 mA
